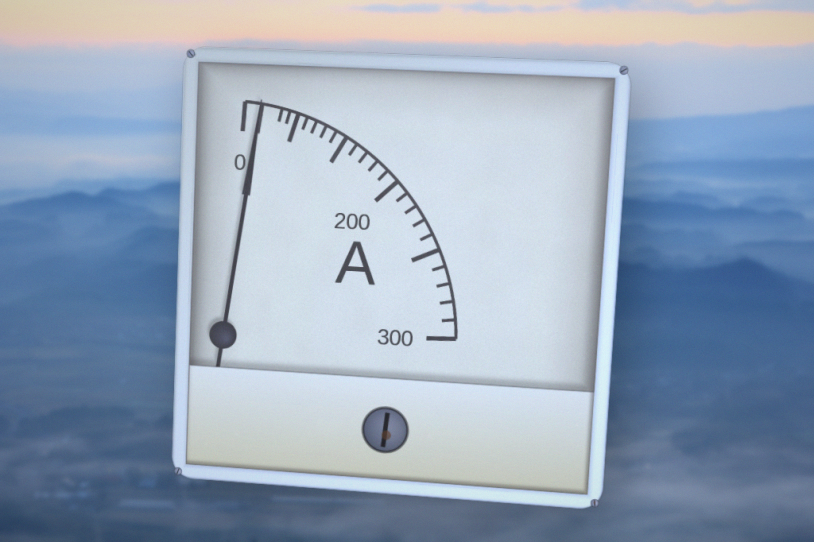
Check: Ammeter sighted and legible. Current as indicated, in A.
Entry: 50 A
